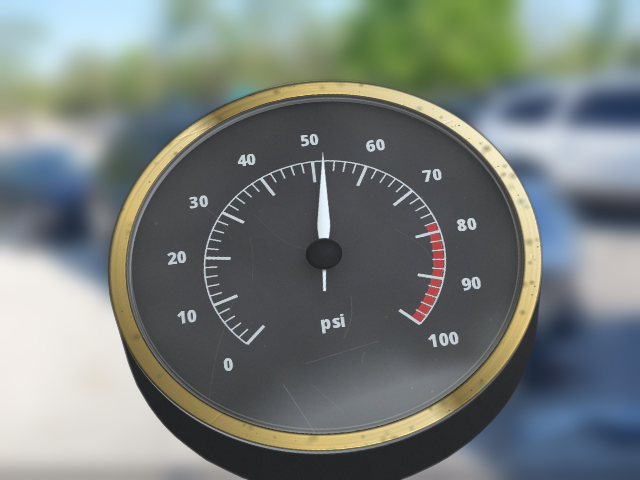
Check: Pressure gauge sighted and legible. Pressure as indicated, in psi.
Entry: 52 psi
